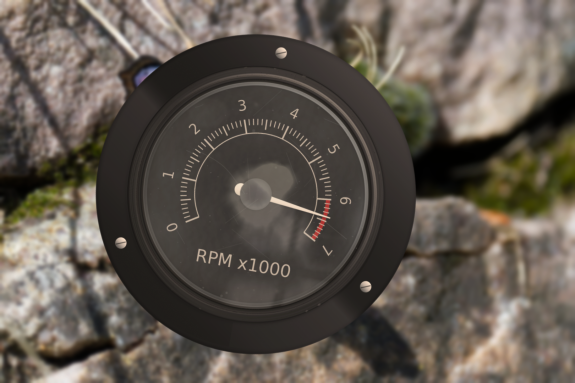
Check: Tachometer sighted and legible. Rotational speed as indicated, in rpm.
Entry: 6400 rpm
